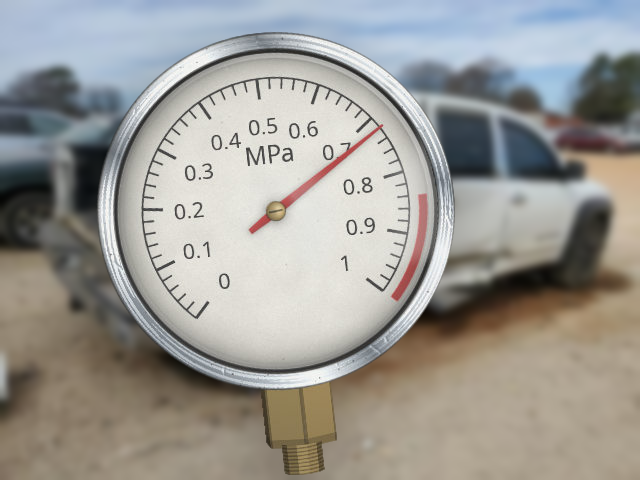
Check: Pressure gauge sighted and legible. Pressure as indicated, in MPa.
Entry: 0.72 MPa
